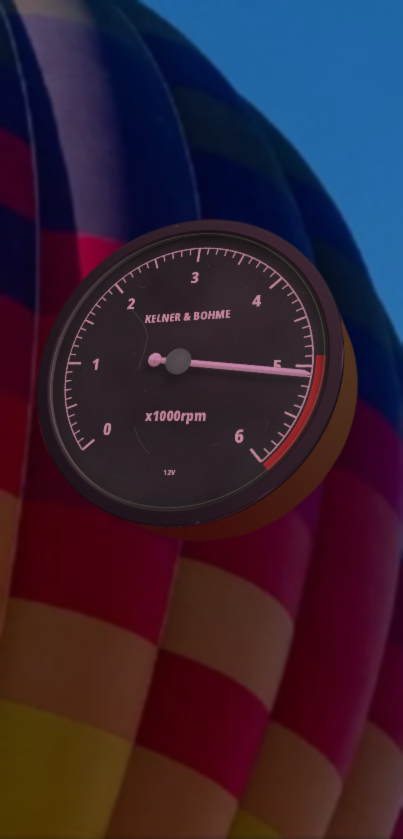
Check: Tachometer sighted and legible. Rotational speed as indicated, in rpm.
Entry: 5100 rpm
